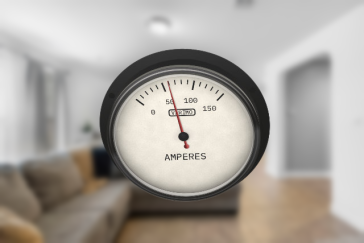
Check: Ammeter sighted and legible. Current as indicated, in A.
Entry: 60 A
